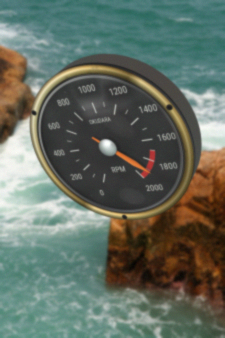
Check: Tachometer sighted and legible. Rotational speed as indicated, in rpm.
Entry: 1900 rpm
